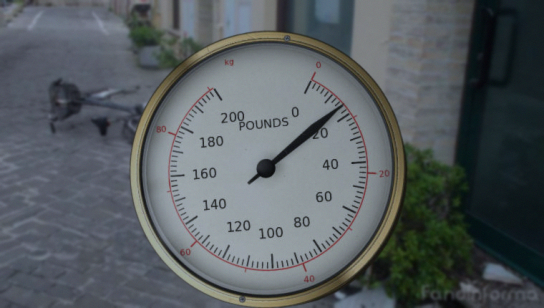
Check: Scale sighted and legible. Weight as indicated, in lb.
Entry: 16 lb
